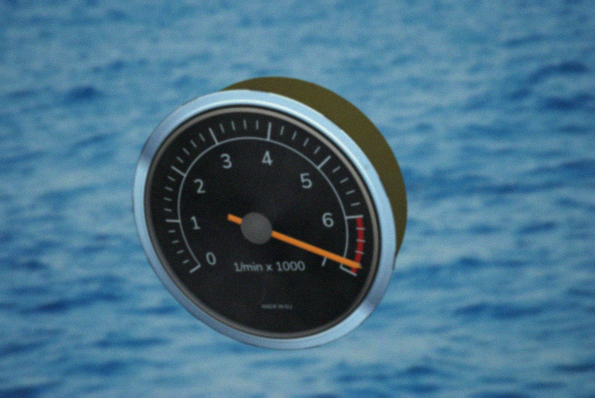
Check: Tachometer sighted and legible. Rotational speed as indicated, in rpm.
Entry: 6800 rpm
